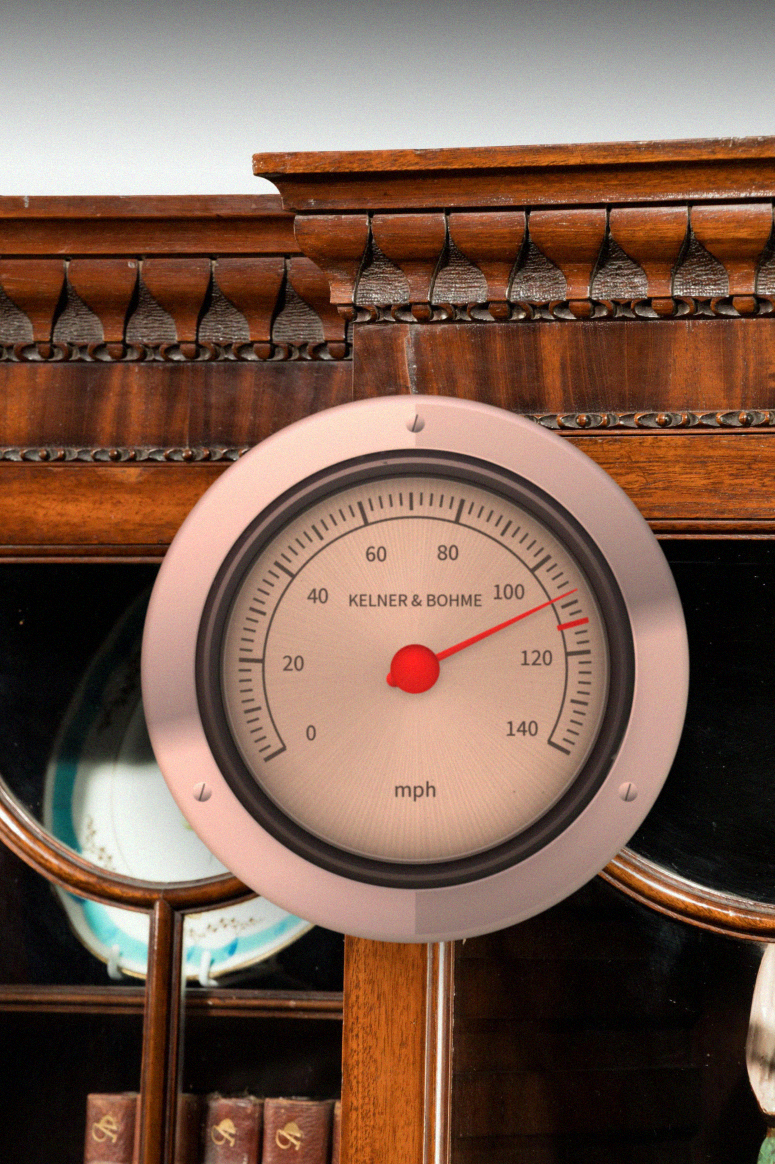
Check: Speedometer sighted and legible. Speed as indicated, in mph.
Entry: 108 mph
